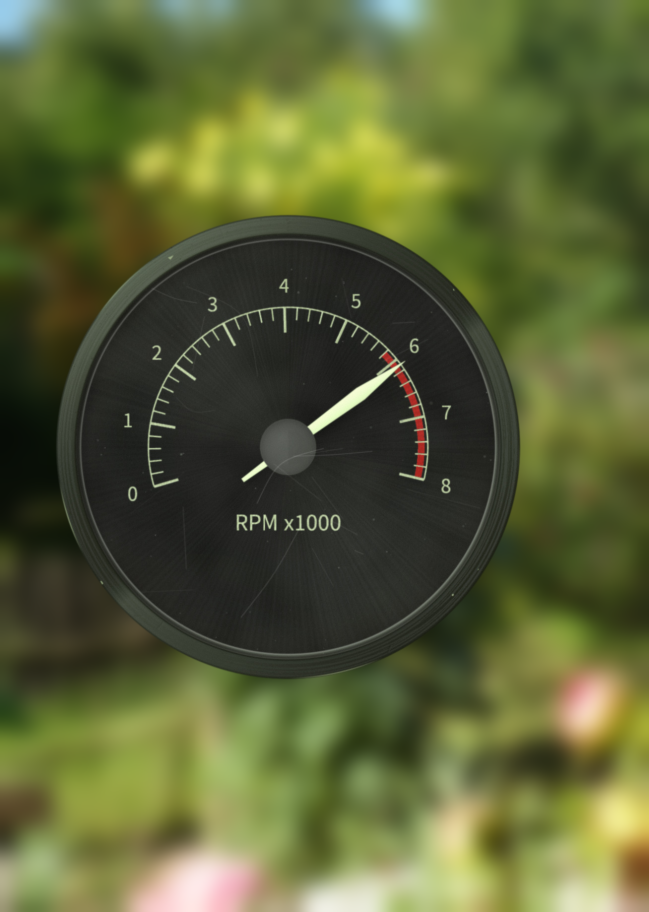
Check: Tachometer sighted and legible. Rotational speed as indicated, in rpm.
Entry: 6100 rpm
